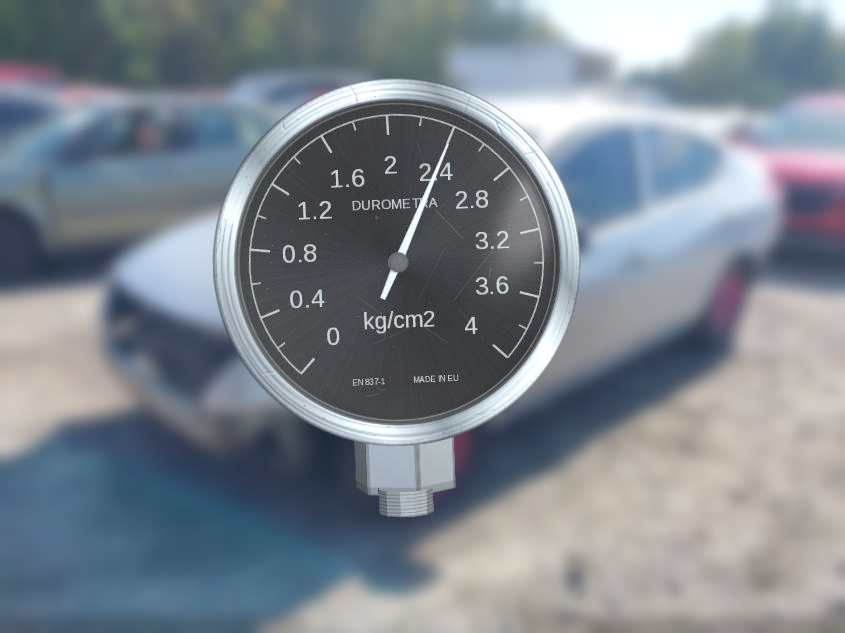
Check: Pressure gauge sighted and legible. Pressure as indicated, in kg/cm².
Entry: 2.4 kg/cm²
